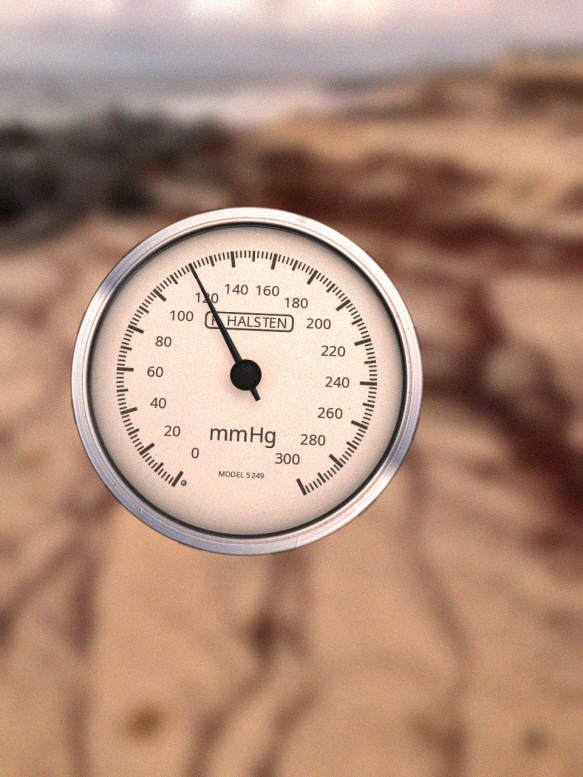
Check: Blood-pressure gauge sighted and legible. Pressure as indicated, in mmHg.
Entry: 120 mmHg
